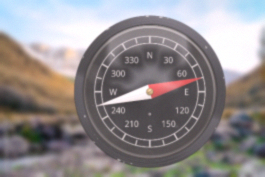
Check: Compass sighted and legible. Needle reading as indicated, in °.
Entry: 75 °
